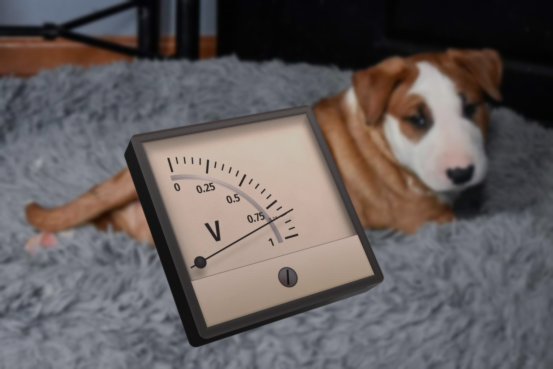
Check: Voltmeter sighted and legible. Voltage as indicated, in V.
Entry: 0.85 V
